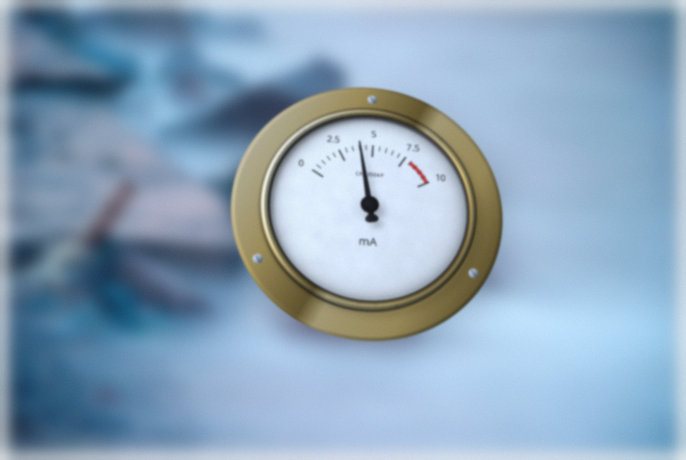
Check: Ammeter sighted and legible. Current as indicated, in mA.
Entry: 4 mA
